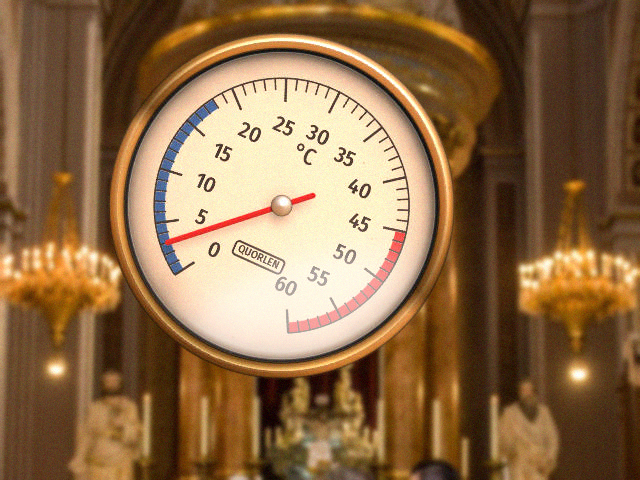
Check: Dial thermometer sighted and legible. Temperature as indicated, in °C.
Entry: 3 °C
